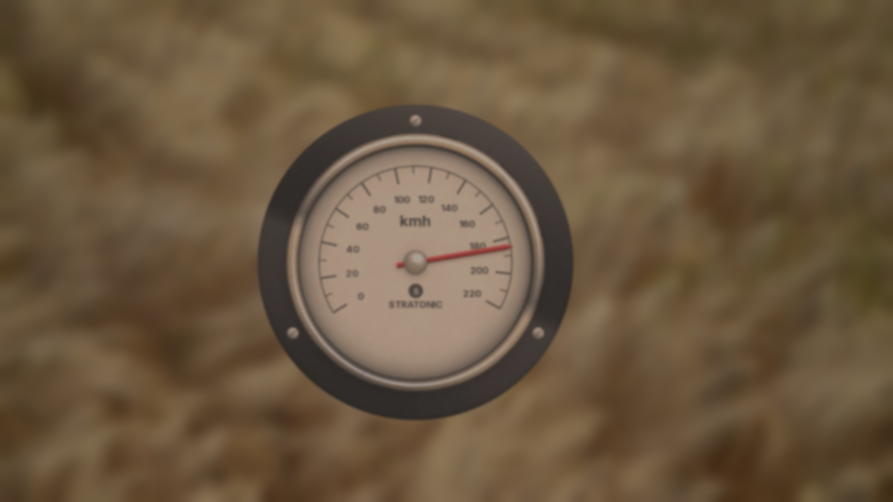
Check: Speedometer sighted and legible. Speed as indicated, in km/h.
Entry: 185 km/h
